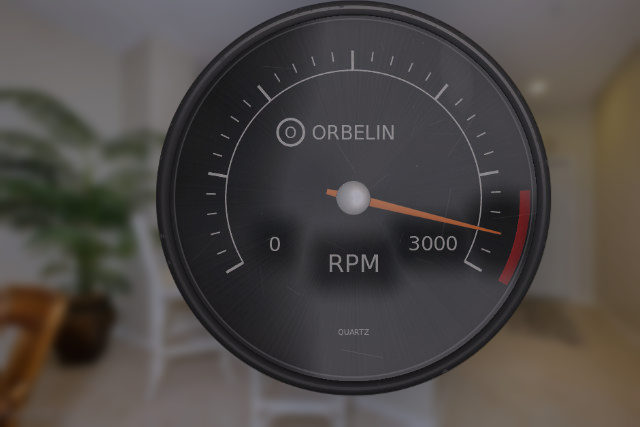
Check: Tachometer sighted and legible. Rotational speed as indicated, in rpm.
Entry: 2800 rpm
